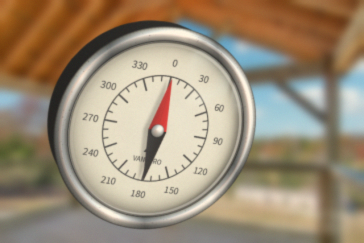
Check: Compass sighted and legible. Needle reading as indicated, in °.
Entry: 0 °
